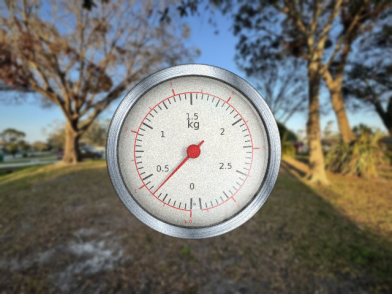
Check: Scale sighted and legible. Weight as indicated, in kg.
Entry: 0.35 kg
